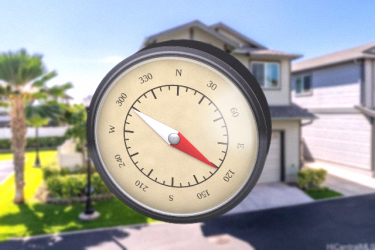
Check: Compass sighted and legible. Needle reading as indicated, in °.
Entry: 120 °
